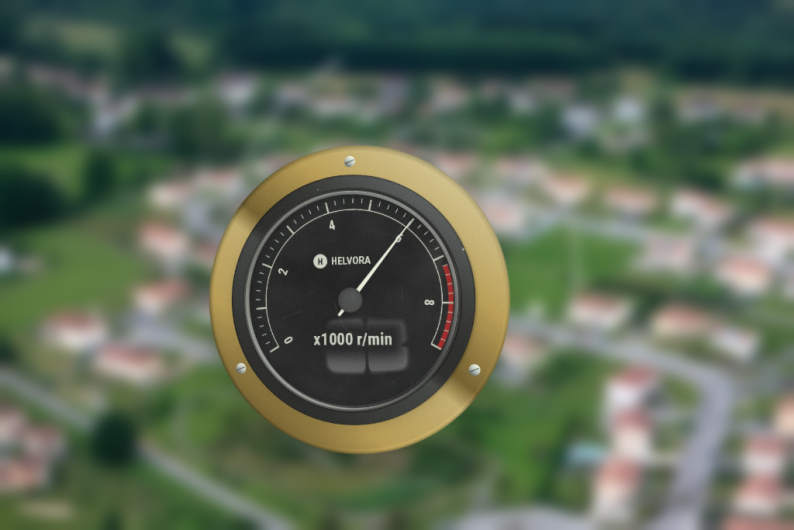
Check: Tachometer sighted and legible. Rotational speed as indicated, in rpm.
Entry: 6000 rpm
